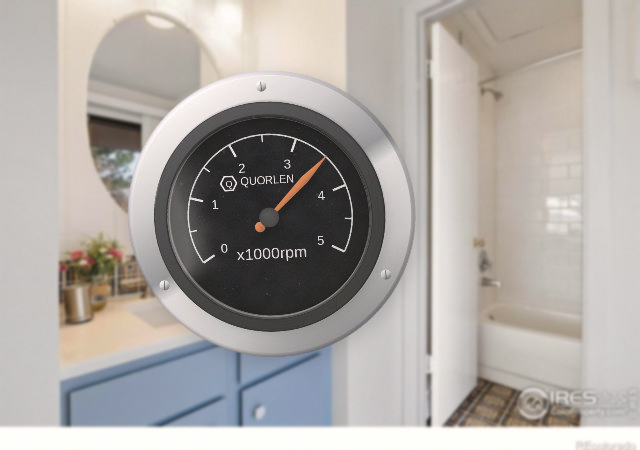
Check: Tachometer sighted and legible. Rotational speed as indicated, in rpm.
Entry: 3500 rpm
